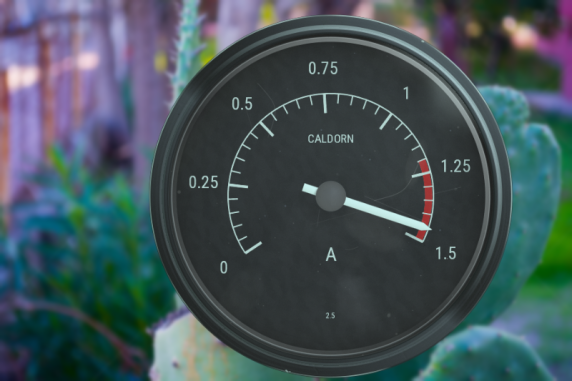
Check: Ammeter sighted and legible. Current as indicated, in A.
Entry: 1.45 A
